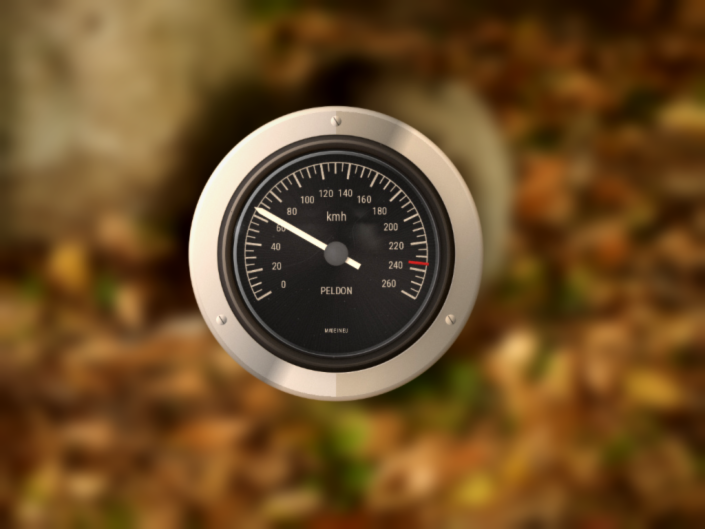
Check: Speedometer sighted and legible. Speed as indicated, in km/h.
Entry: 65 km/h
